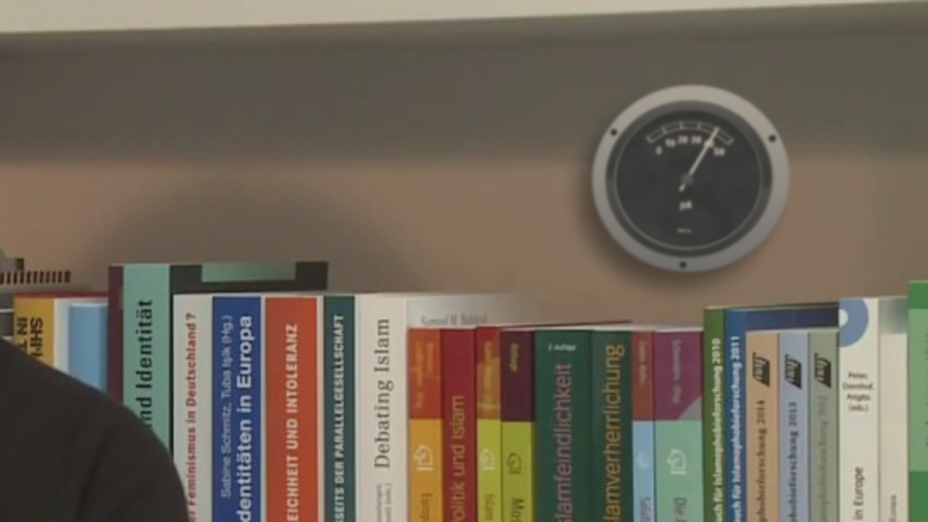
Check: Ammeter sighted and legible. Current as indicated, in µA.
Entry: 40 µA
